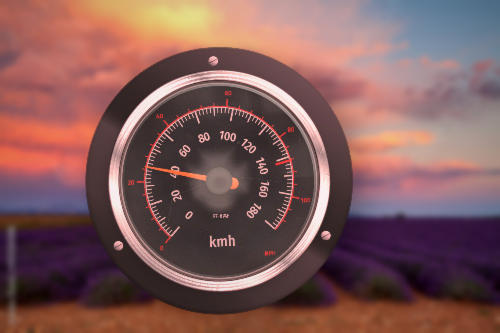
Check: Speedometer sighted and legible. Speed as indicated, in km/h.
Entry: 40 km/h
